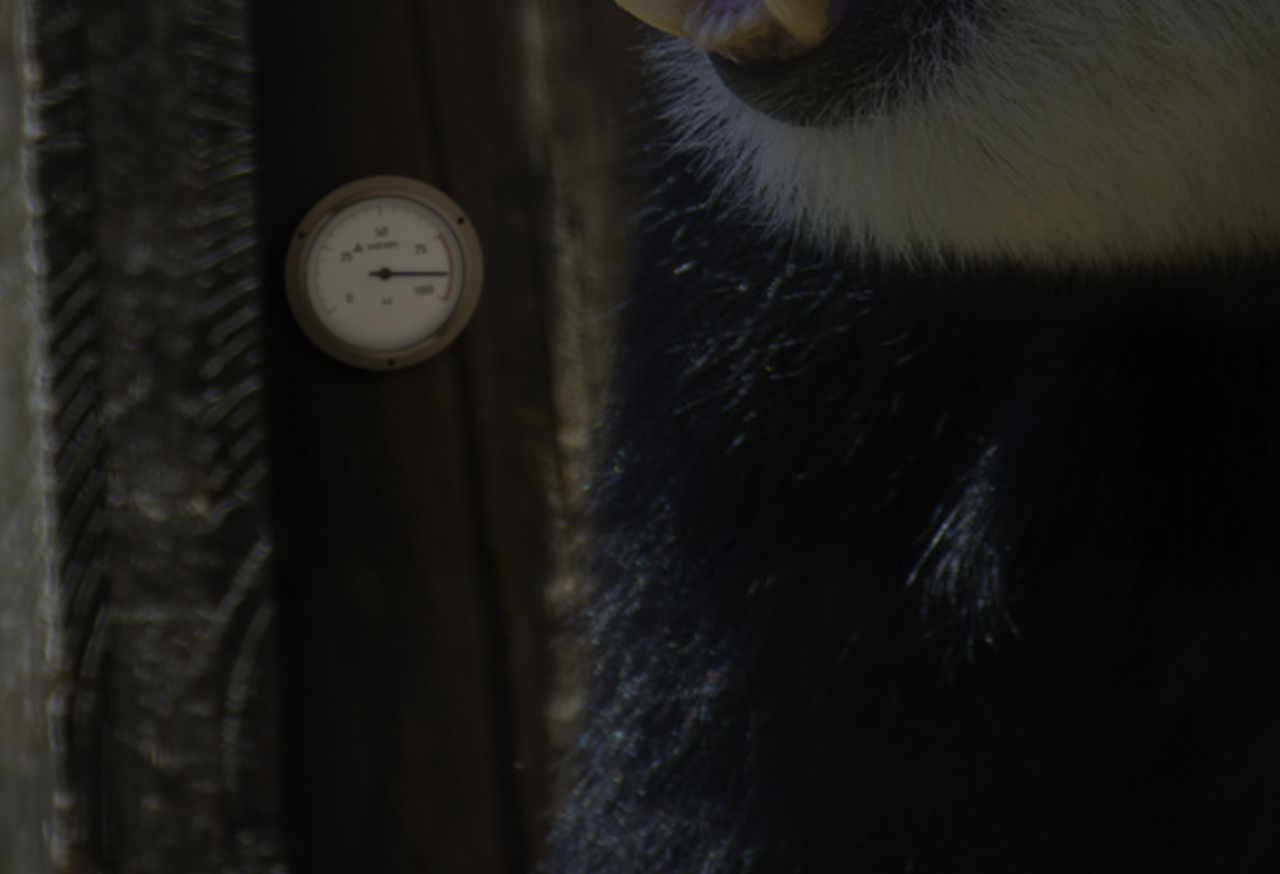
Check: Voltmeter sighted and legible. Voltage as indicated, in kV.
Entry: 90 kV
